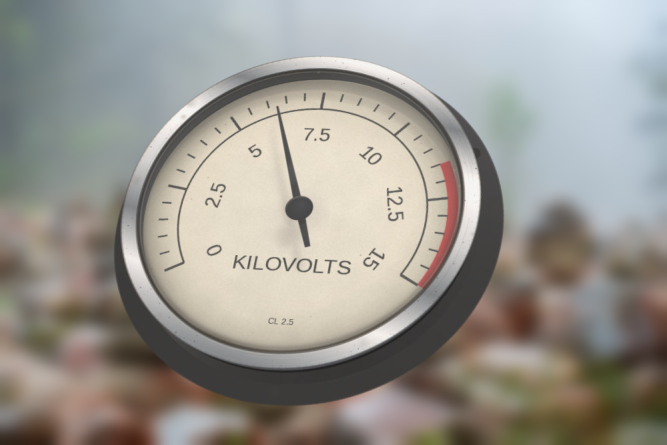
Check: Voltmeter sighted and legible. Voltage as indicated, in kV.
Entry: 6.25 kV
